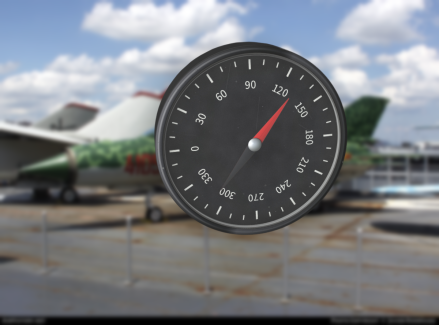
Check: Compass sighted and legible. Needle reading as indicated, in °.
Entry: 130 °
